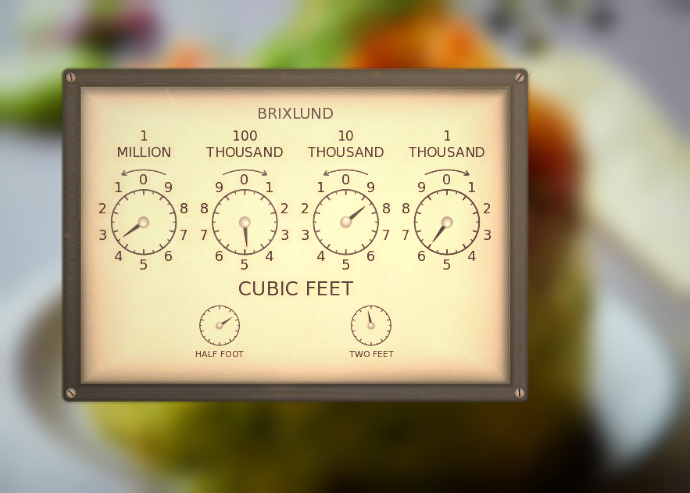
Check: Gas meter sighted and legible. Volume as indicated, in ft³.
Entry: 348600 ft³
